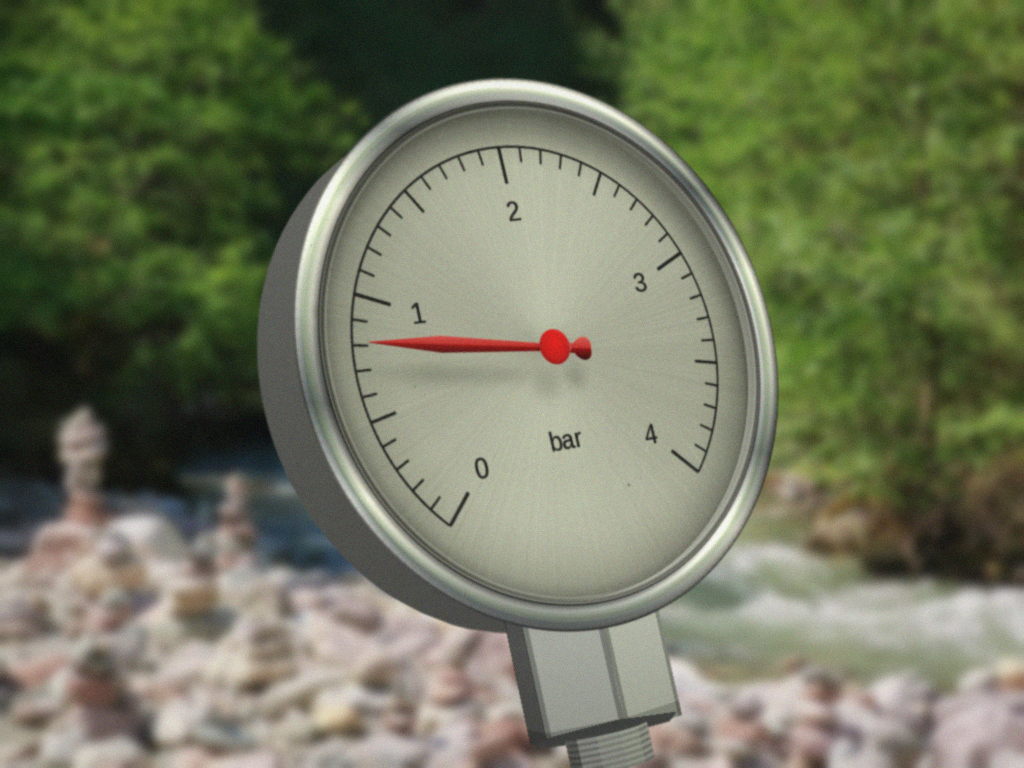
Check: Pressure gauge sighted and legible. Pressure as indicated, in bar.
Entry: 0.8 bar
